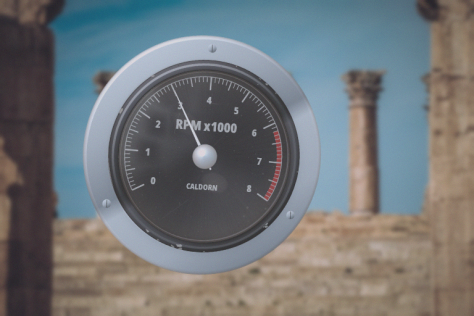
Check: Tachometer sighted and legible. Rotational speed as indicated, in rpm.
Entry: 3000 rpm
